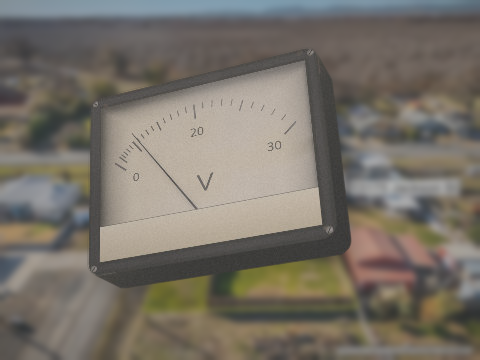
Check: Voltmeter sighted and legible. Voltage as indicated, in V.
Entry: 11 V
